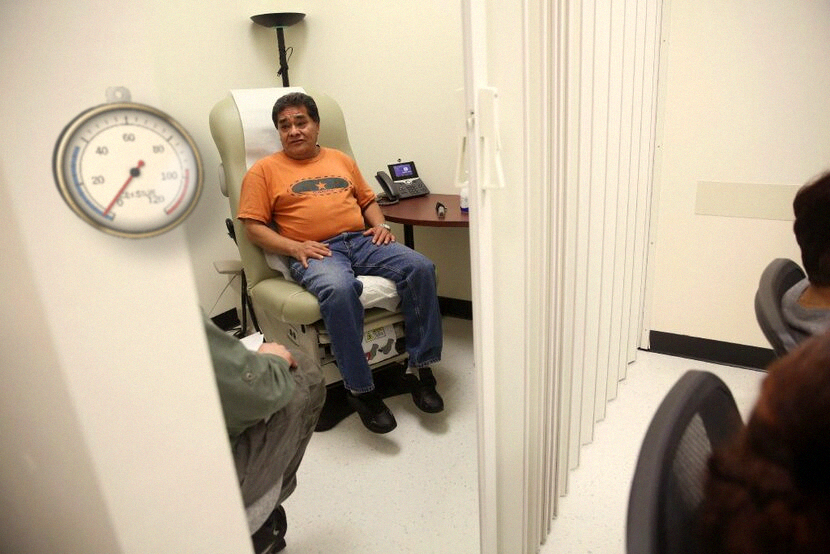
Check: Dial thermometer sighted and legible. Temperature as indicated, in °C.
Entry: 4 °C
